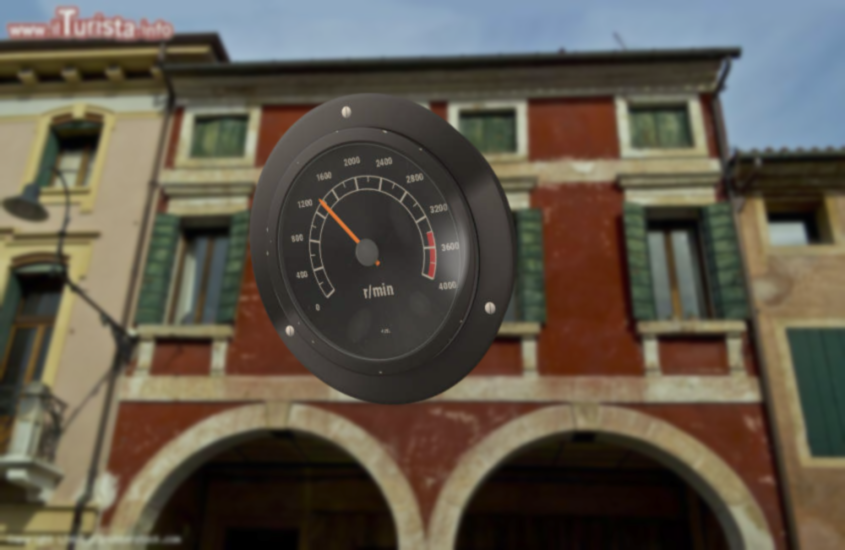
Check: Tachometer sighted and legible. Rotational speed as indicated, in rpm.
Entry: 1400 rpm
